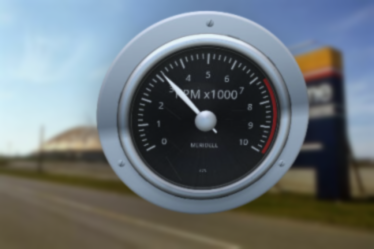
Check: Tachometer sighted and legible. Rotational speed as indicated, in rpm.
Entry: 3200 rpm
